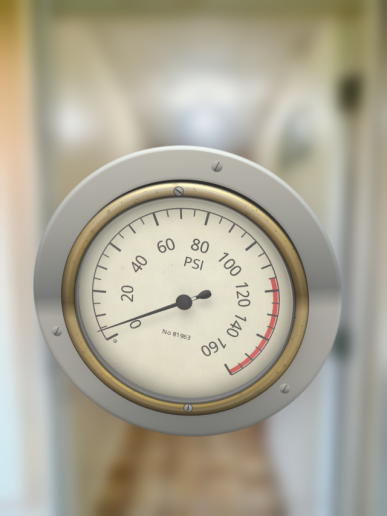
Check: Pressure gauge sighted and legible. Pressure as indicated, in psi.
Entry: 5 psi
